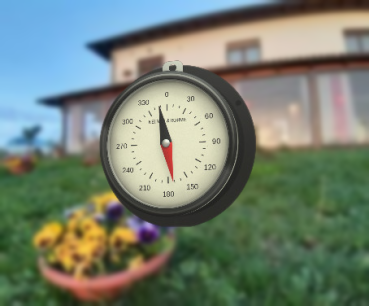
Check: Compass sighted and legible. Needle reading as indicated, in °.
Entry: 170 °
